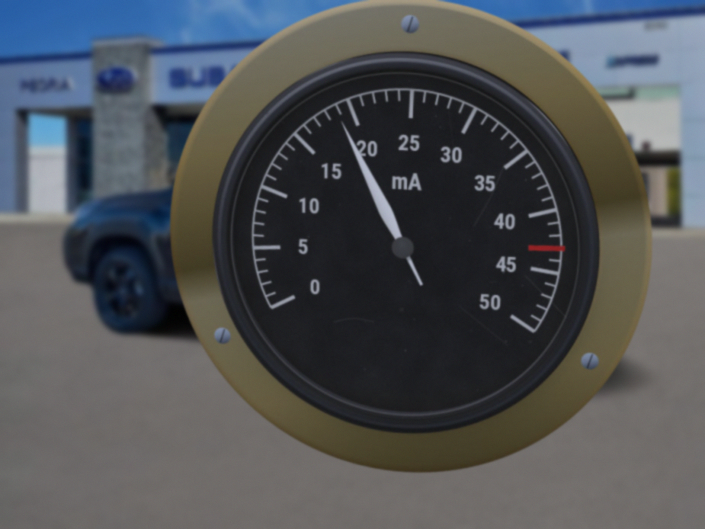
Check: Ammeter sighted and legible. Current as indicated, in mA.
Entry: 19 mA
